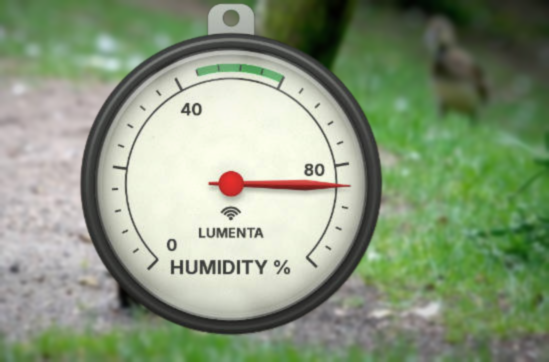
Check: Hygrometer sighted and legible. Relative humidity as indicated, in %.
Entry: 84 %
